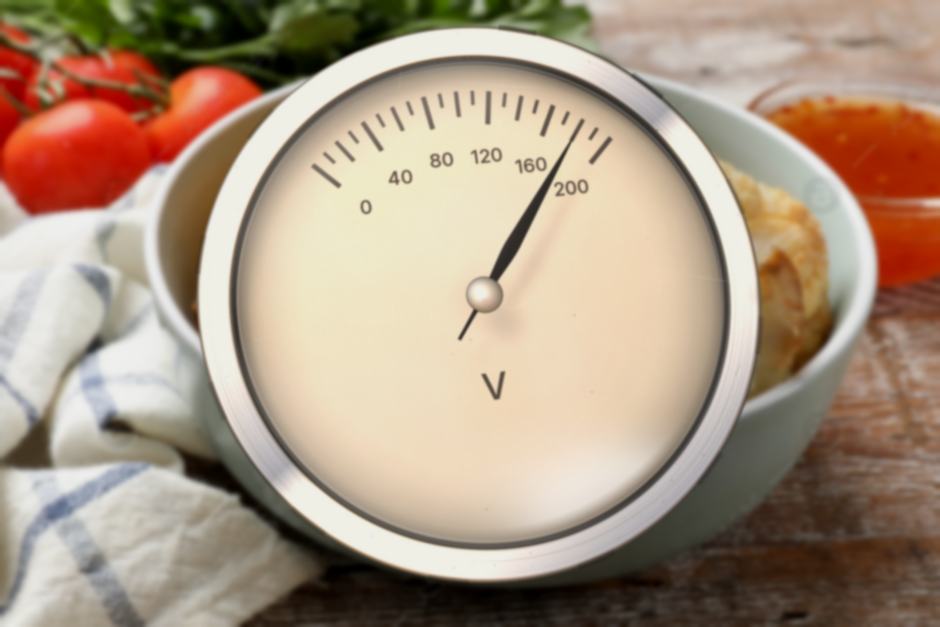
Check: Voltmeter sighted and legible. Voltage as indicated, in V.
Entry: 180 V
